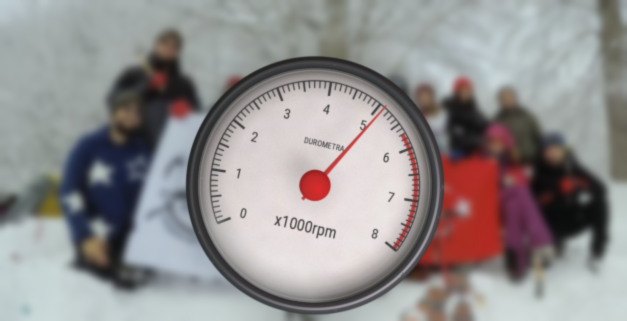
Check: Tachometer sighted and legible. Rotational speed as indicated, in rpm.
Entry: 5100 rpm
